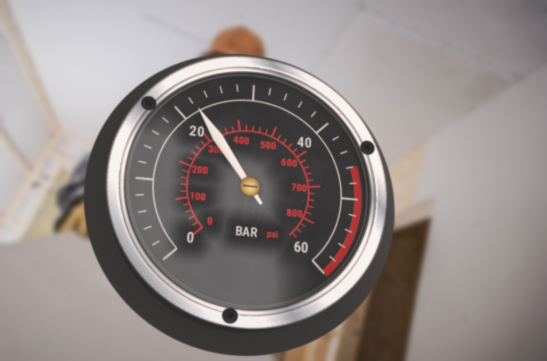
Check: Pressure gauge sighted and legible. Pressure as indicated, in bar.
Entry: 22 bar
